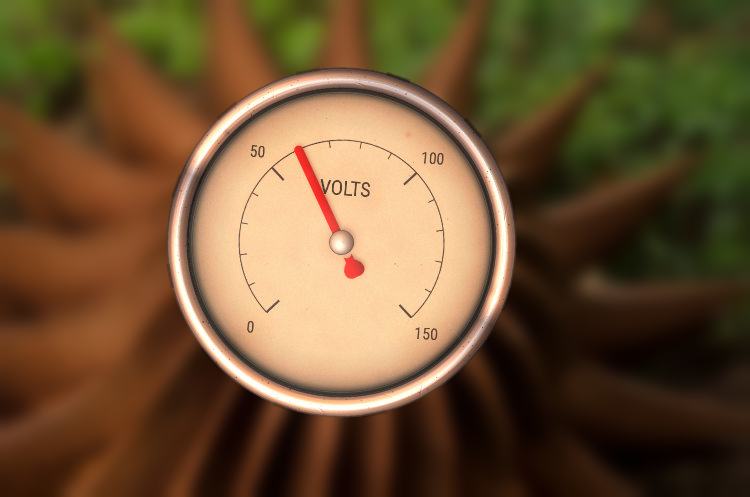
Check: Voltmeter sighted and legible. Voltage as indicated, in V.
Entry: 60 V
